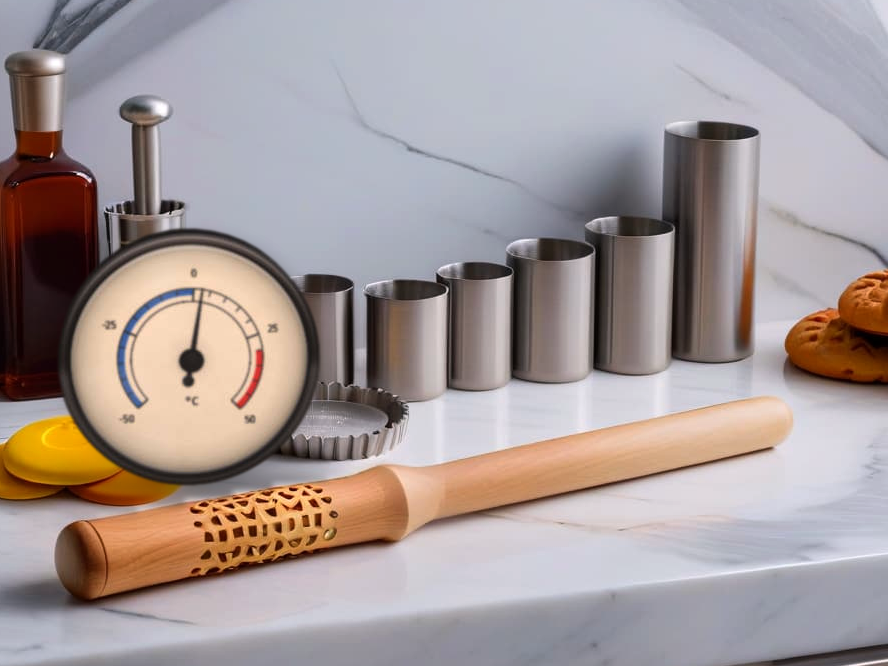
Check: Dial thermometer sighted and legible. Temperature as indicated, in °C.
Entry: 2.5 °C
